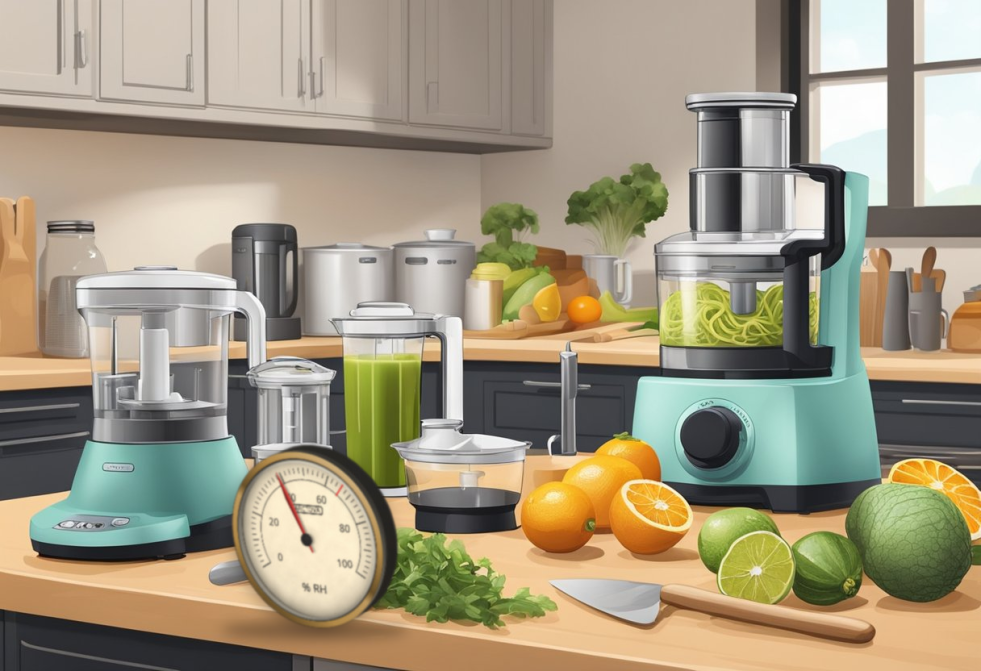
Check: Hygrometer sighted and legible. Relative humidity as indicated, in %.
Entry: 40 %
